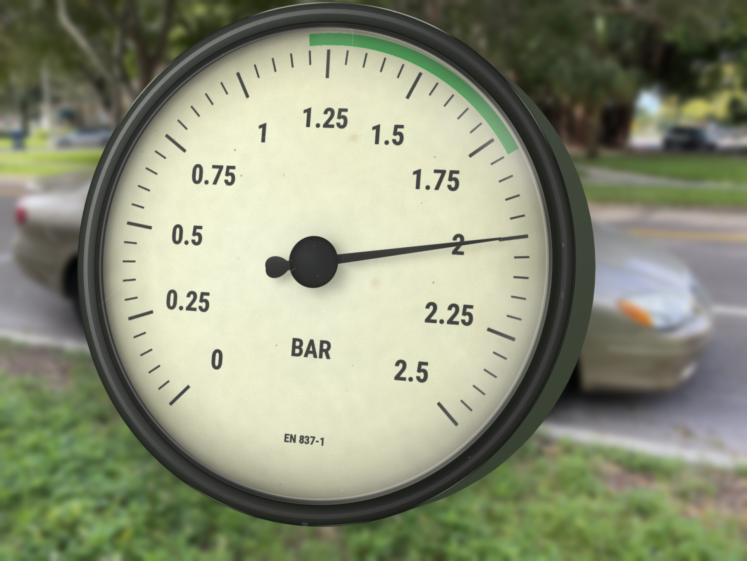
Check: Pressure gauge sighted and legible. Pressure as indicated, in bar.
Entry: 2 bar
